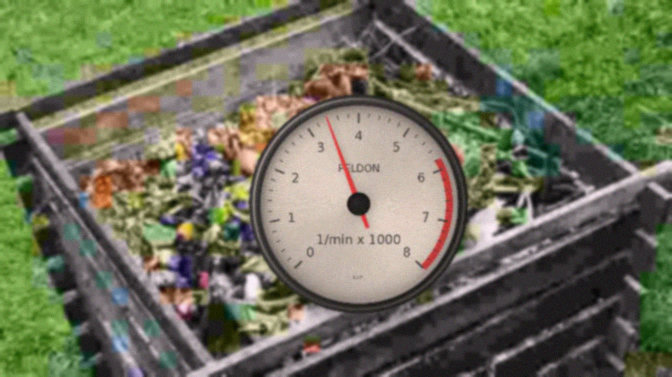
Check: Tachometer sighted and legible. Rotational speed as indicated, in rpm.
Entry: 3400 rpm
